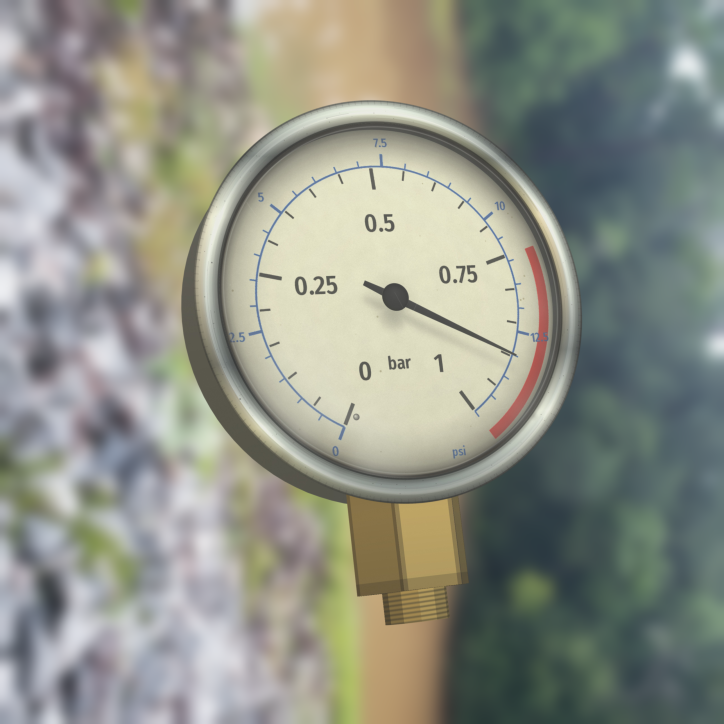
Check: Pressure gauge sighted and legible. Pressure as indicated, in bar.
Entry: 0.9 bar
